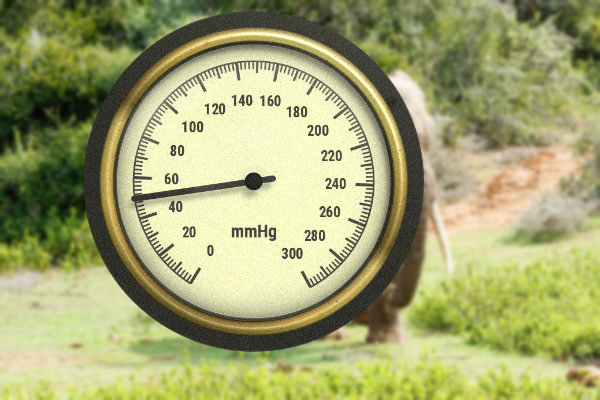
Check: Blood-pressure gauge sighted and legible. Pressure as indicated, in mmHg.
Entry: 50 mmHg
